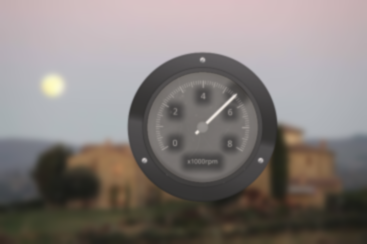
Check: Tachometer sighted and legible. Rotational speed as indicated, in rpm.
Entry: 5500 rpm
